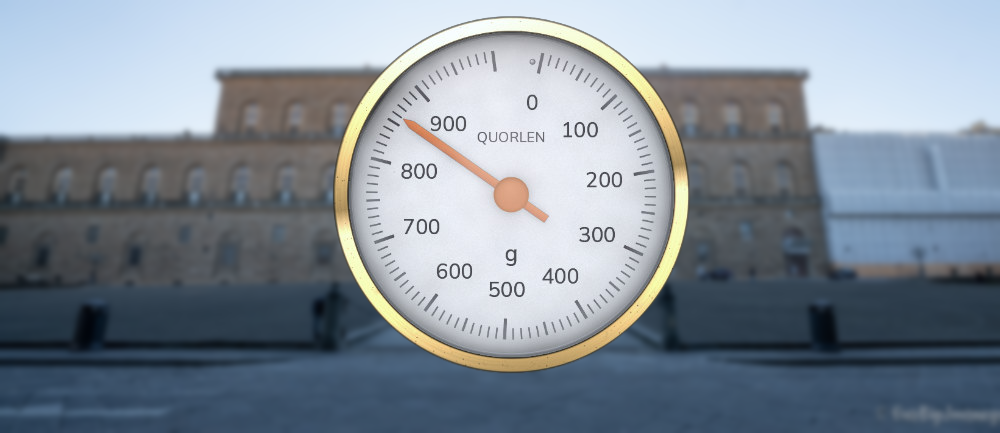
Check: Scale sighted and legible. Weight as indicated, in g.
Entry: 860 g
